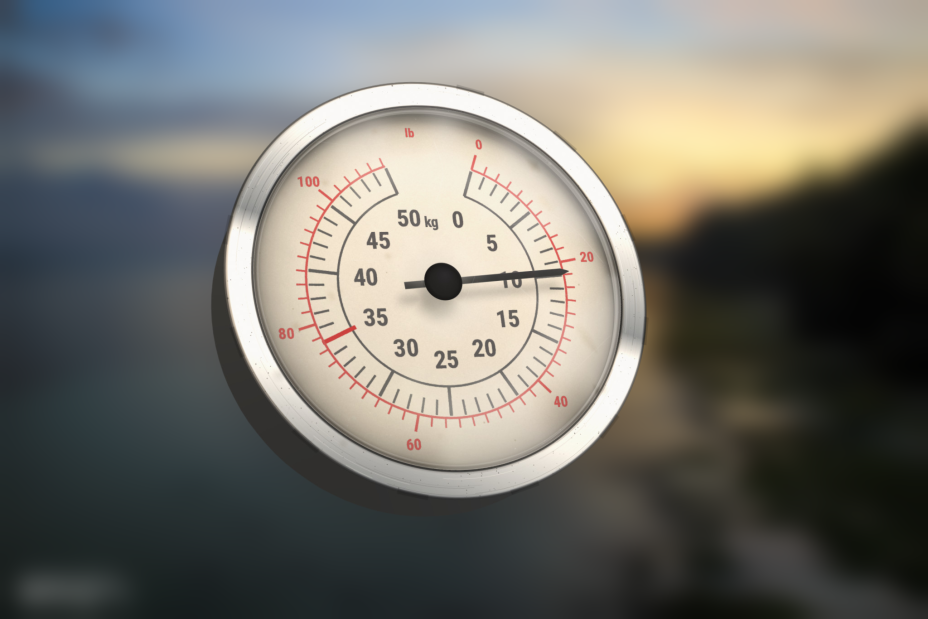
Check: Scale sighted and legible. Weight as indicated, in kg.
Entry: 10 kg
